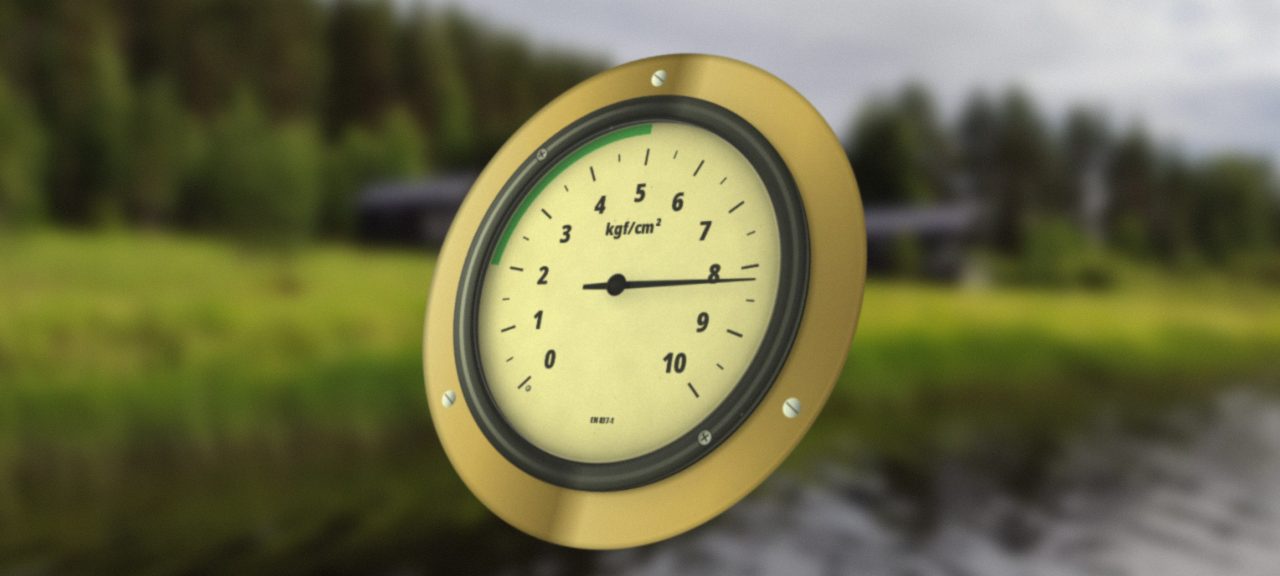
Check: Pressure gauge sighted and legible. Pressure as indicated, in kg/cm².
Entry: 8.25 kg/cm²
